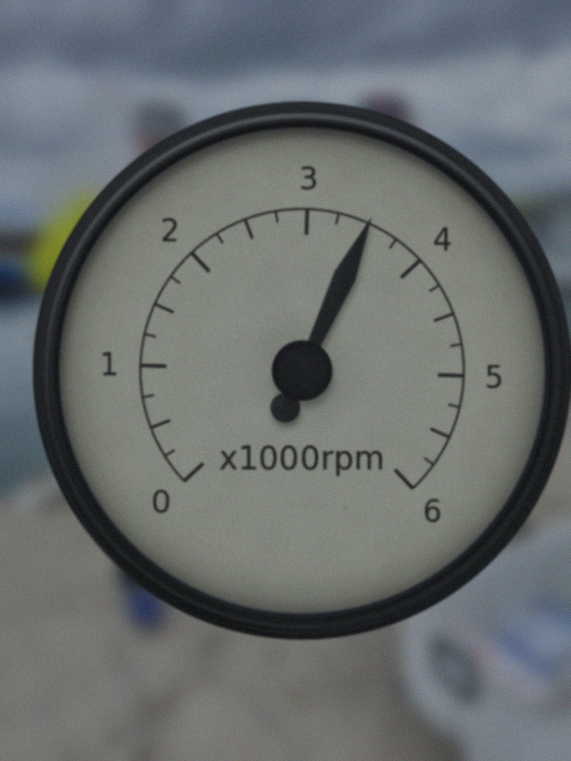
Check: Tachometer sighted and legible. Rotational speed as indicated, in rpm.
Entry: 3500 rpm
